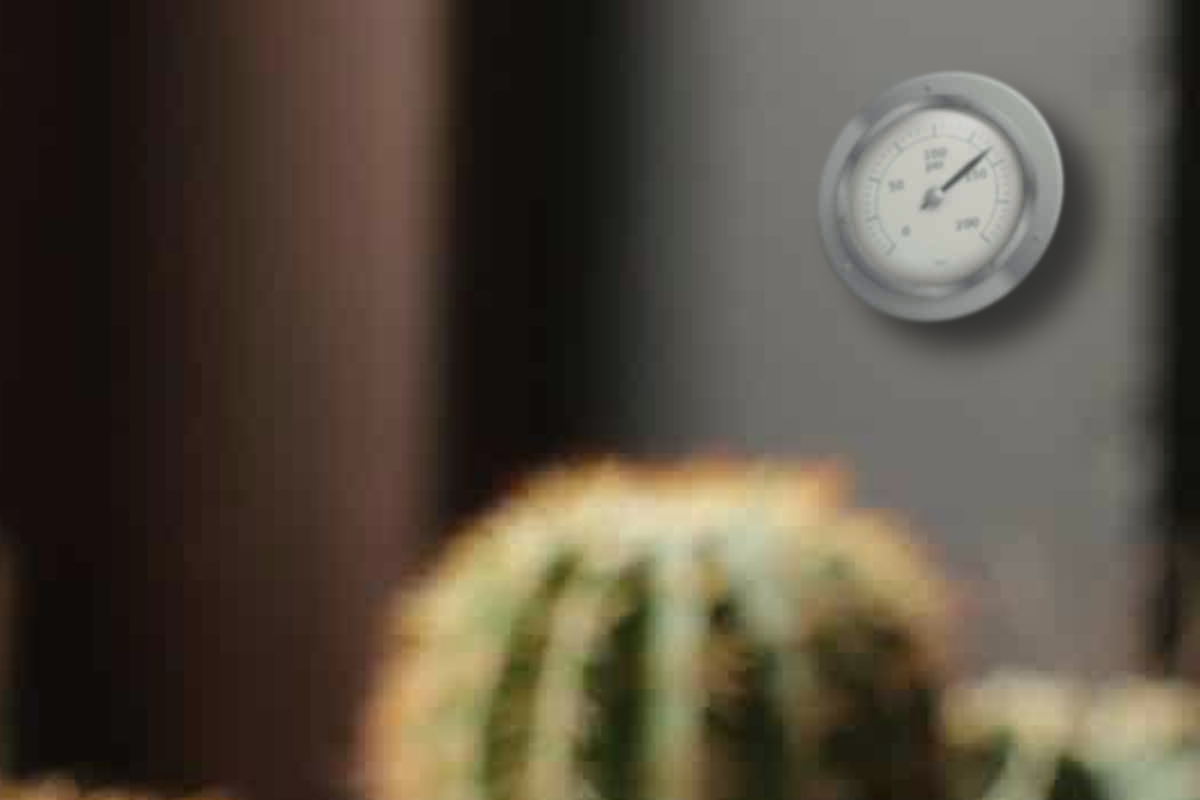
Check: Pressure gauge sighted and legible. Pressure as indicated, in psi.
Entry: 140 psi
